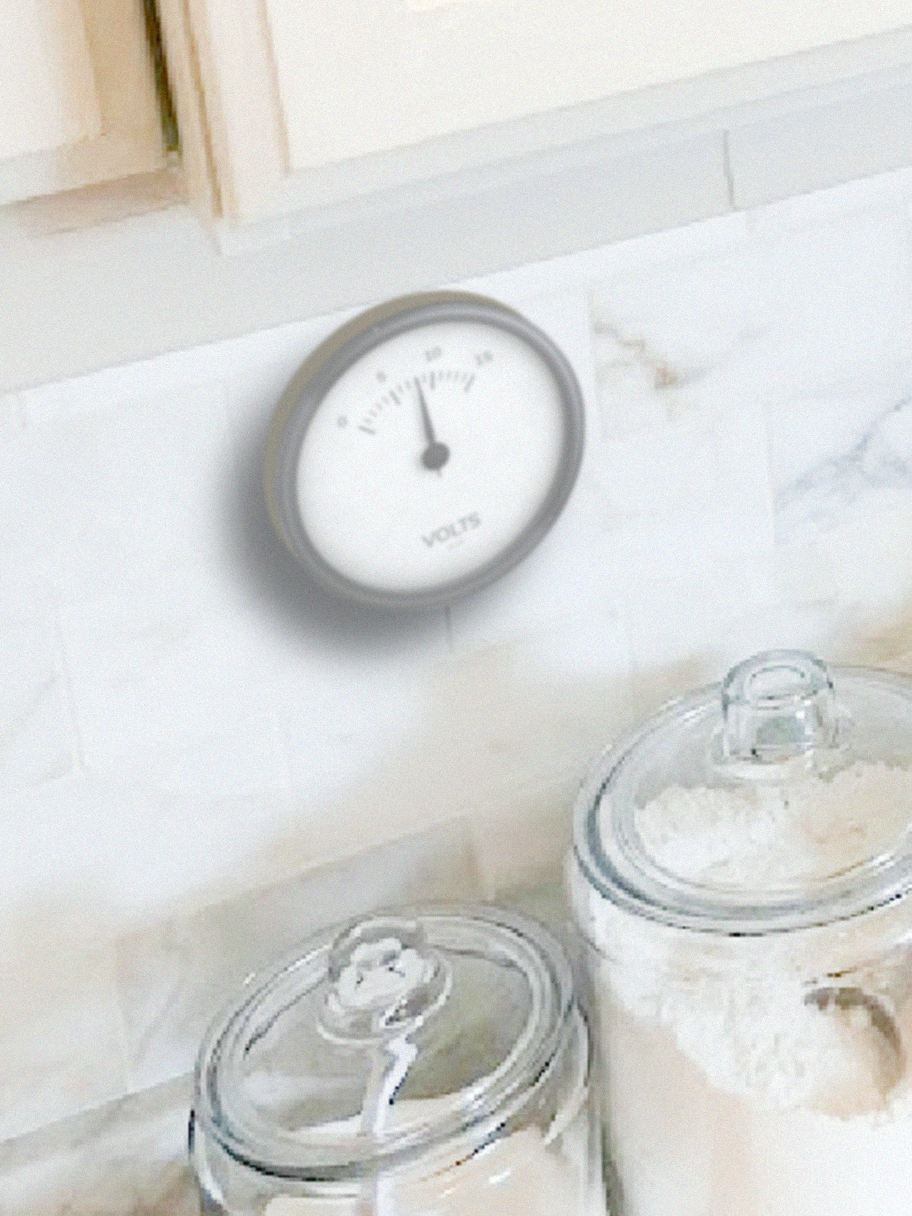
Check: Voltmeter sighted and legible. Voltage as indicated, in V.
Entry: 8 V
